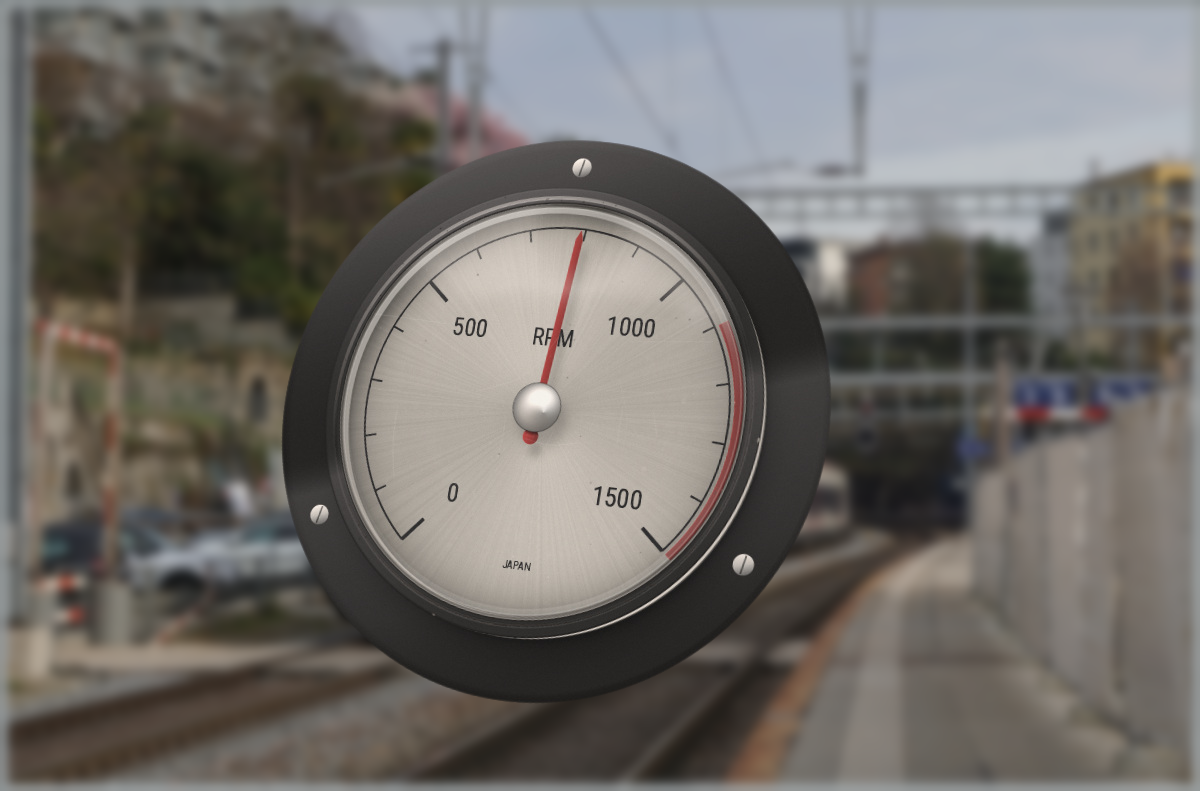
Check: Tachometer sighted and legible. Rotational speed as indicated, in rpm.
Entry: 800 rpm
